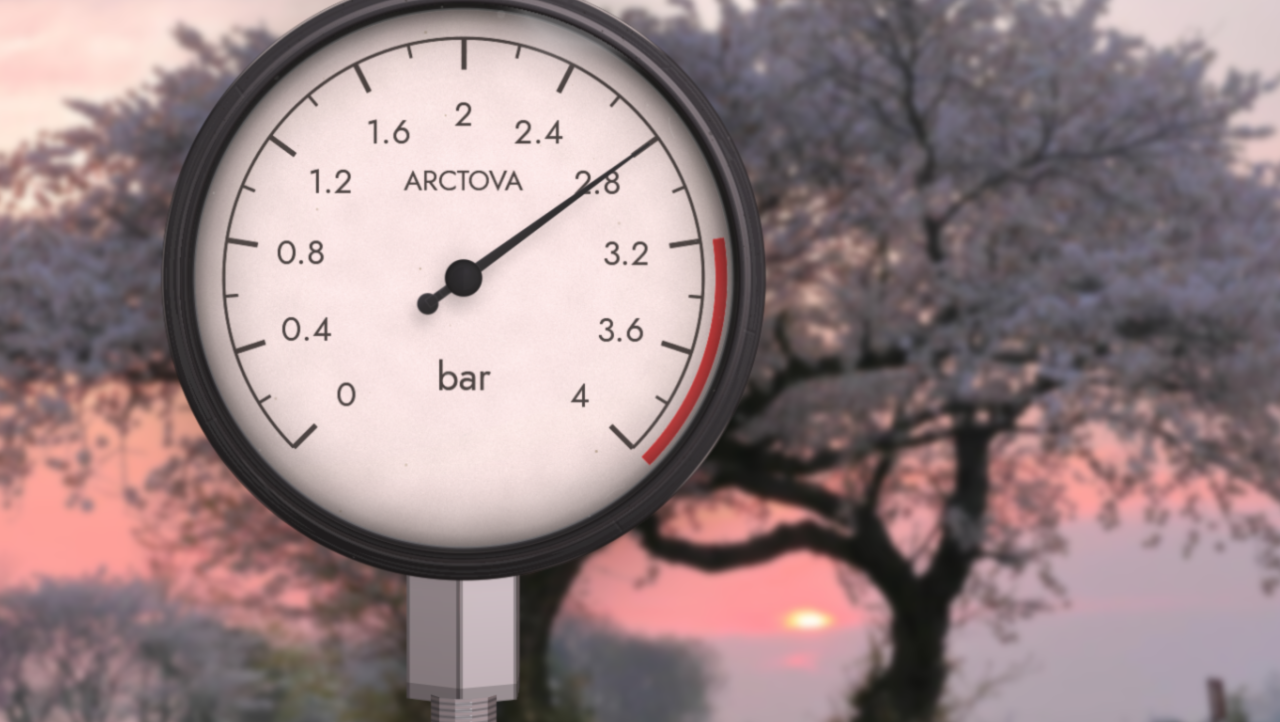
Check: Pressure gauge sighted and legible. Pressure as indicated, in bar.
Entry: 2.8 bar
